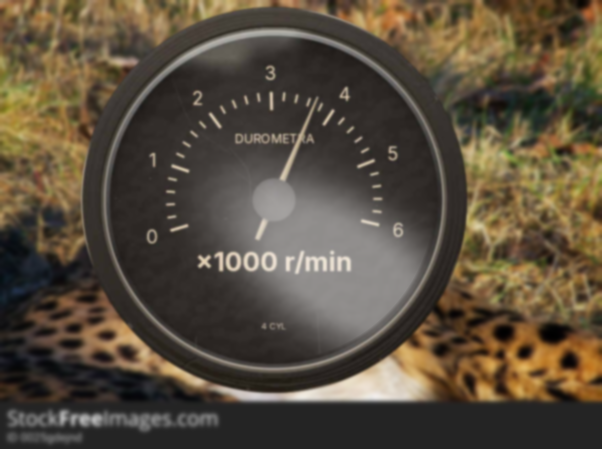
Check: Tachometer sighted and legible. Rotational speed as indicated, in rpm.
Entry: 3700 rpm
